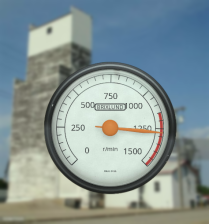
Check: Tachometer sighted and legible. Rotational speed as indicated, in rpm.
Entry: 1275 rpm
